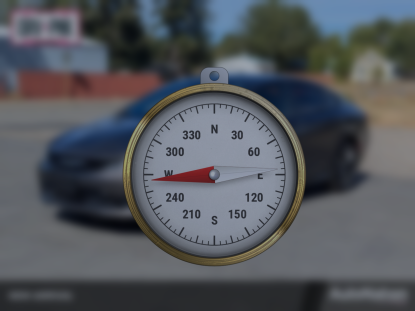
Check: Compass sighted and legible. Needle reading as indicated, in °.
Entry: 265 °
